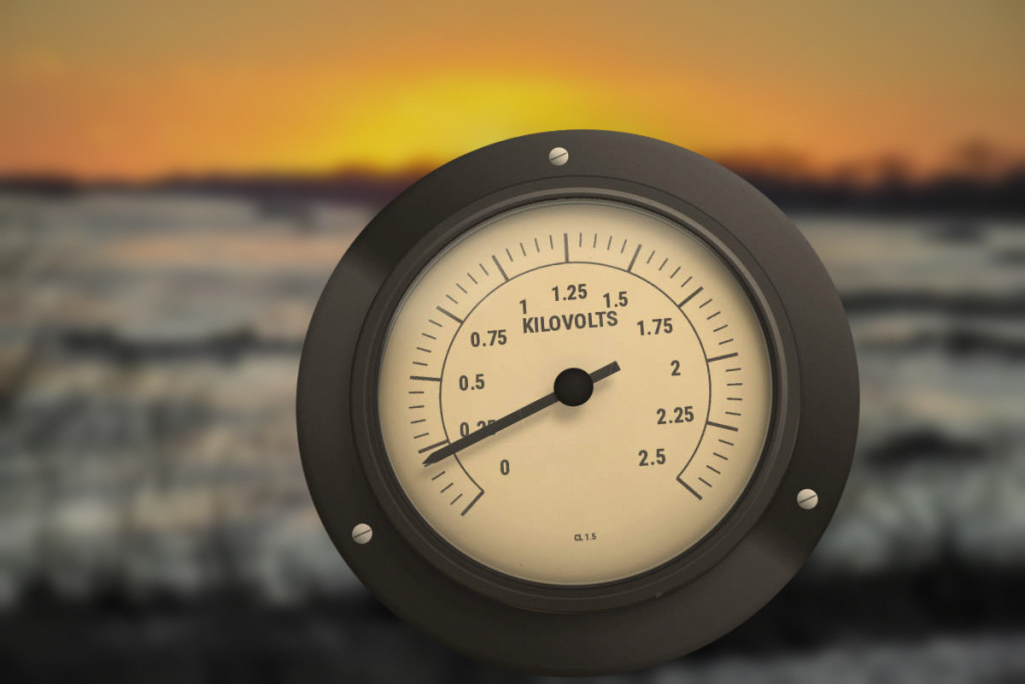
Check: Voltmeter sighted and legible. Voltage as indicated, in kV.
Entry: 0.2 kV
